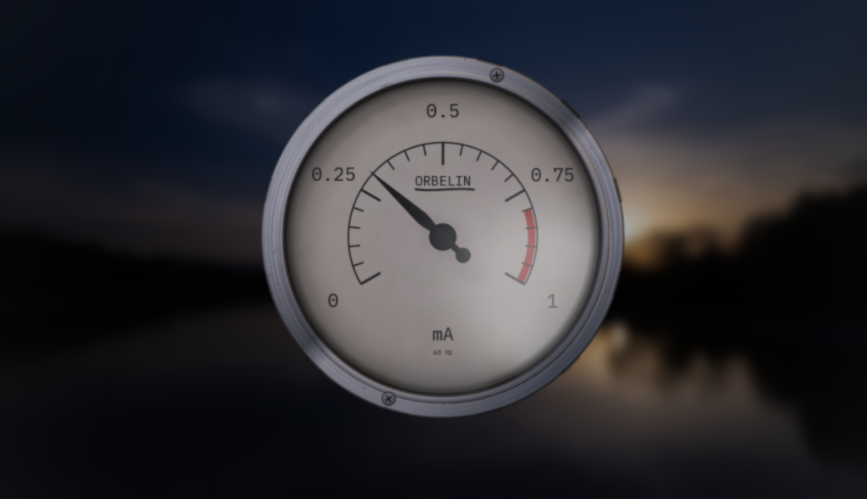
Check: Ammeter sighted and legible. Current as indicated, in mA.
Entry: 0.3 mA
